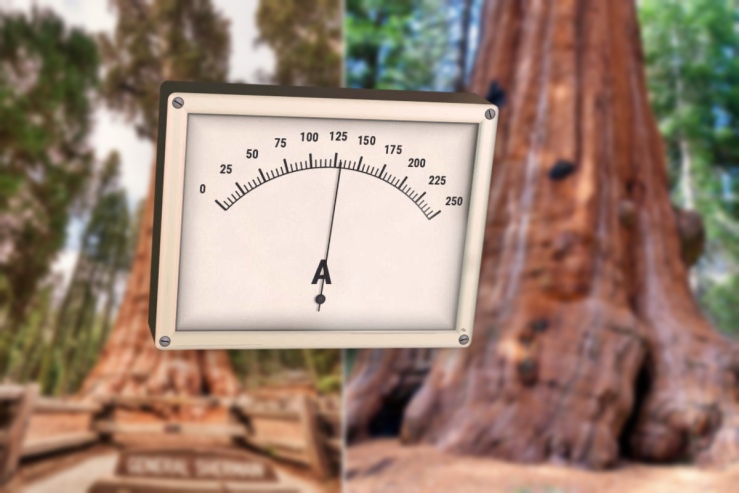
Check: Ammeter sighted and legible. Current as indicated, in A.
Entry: 130 A
